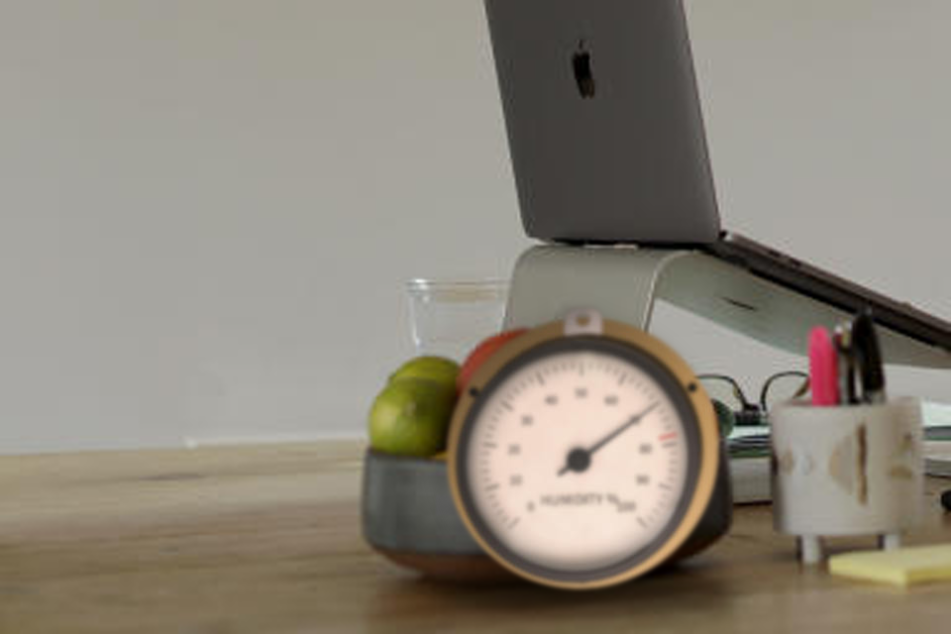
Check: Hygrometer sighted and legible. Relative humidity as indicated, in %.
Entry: 70 %
